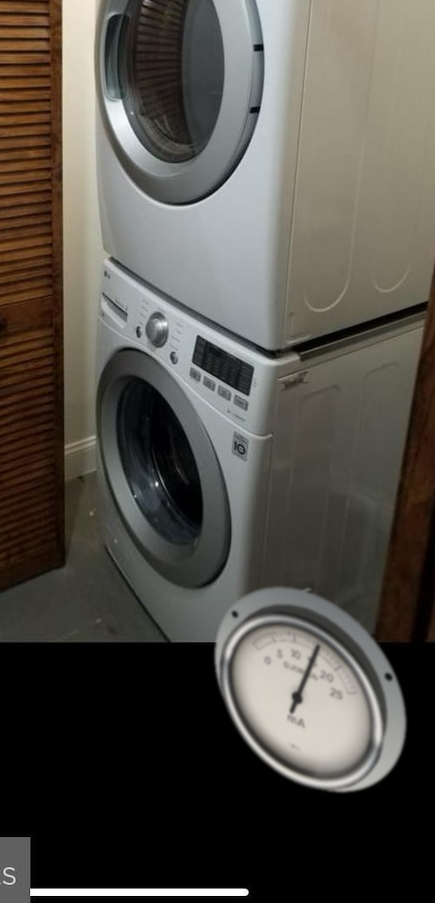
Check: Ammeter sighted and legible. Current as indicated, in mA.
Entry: 15 mA
